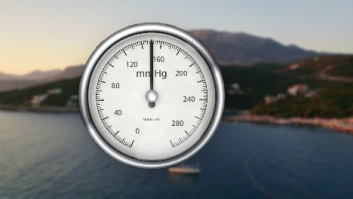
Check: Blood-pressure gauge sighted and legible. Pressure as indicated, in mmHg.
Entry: 150 mmHg
